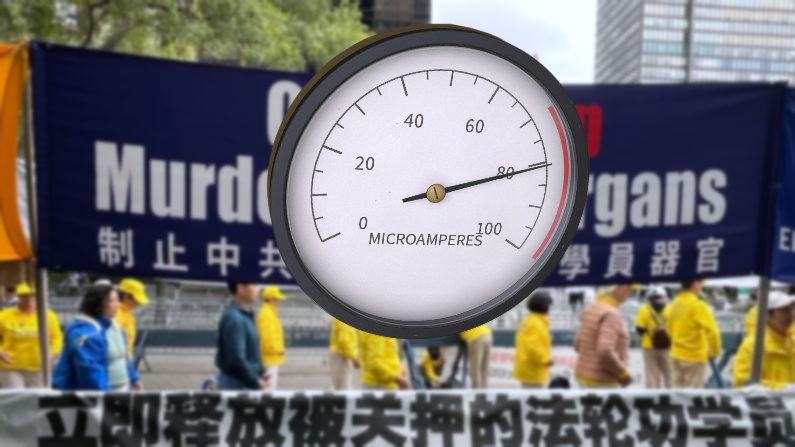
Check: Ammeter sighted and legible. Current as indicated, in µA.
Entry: 80 µA
